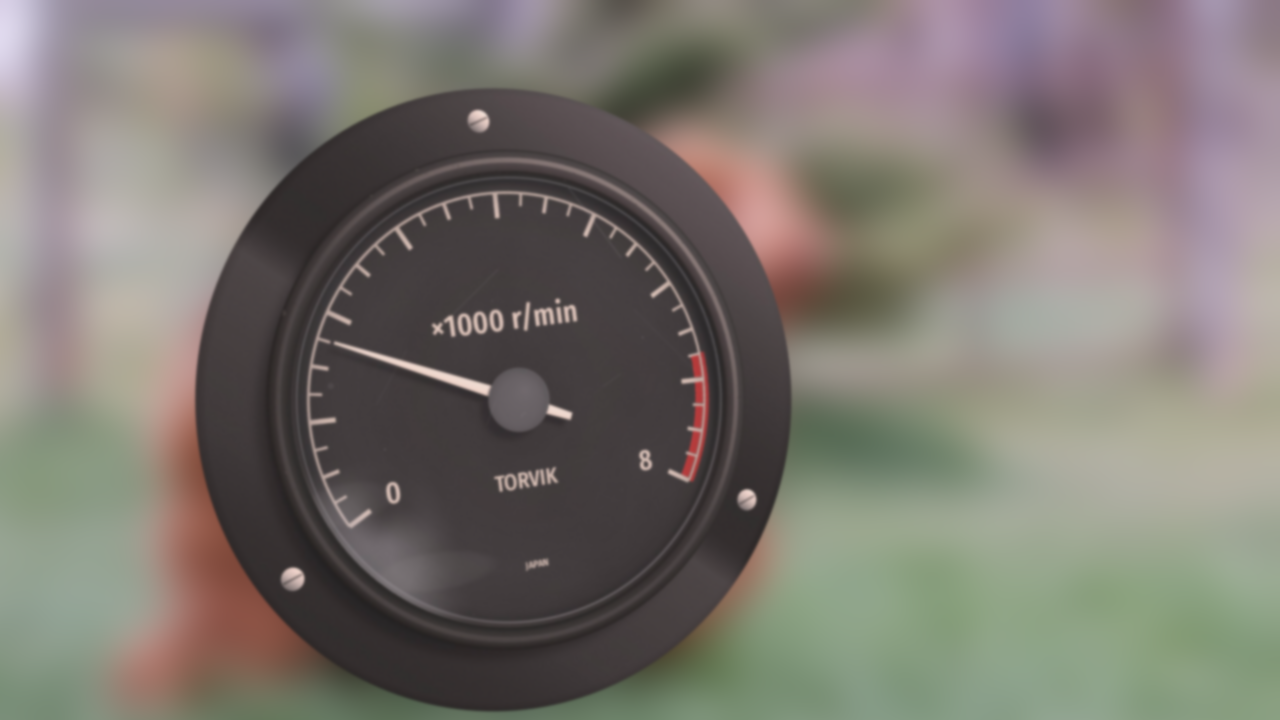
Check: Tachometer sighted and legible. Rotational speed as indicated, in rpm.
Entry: 1750 rpm
